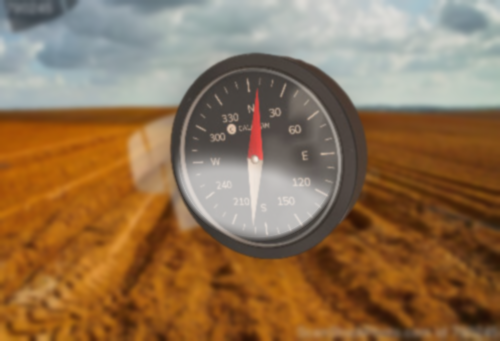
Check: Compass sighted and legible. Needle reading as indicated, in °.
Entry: 10 °
